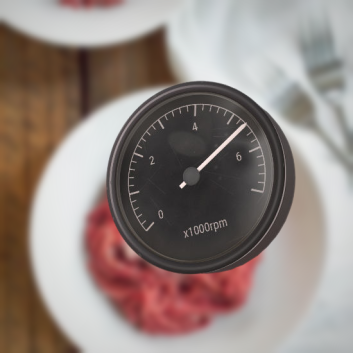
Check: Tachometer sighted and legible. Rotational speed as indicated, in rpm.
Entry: 5400 rpm
